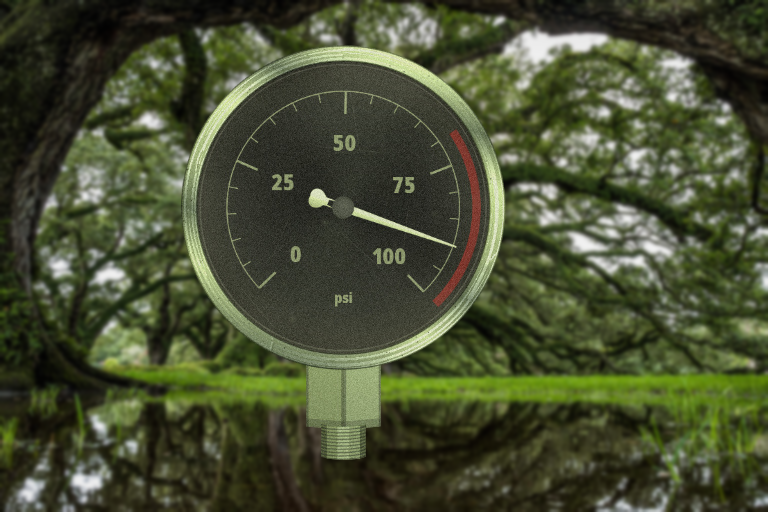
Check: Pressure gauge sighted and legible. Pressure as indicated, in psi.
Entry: 90 psi
